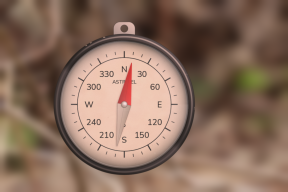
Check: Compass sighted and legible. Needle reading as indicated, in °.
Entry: 10 °
